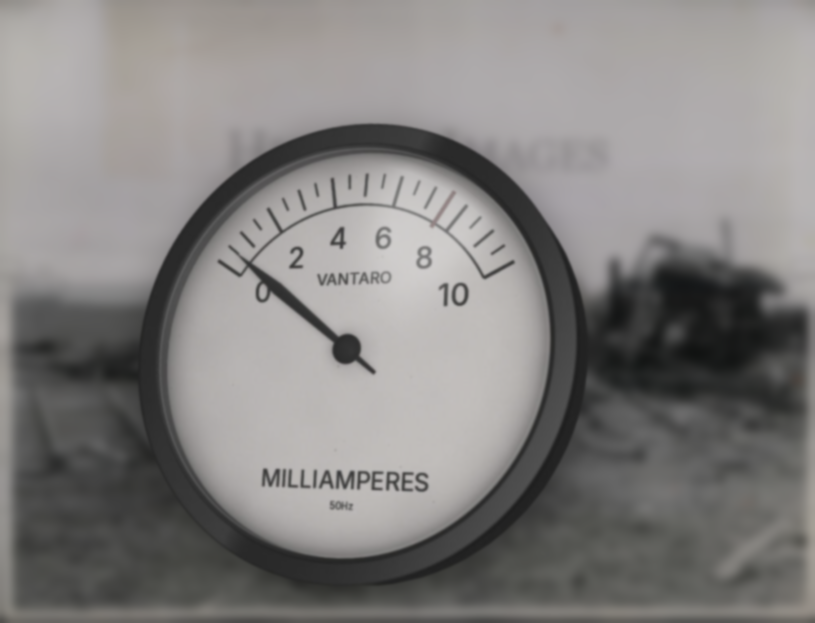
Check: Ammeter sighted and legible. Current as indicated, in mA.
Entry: 0.5 mA
